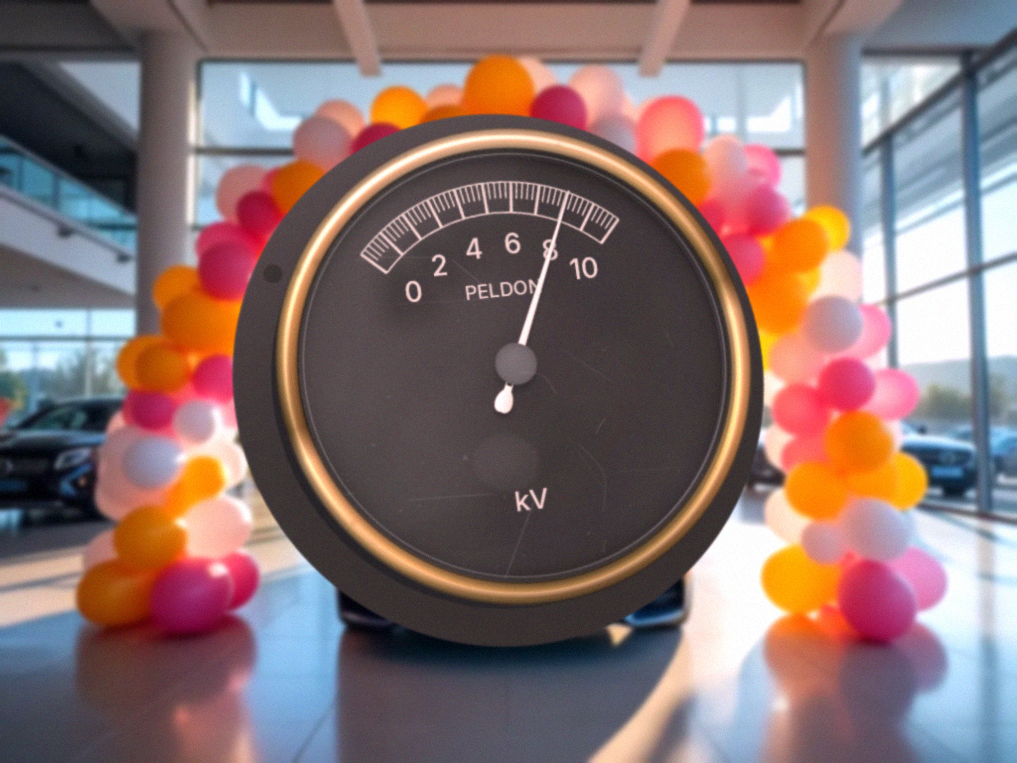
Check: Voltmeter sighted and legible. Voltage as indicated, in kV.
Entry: 8 kV
